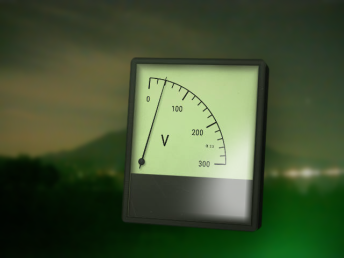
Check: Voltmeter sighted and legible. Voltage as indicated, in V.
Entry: 40 V
